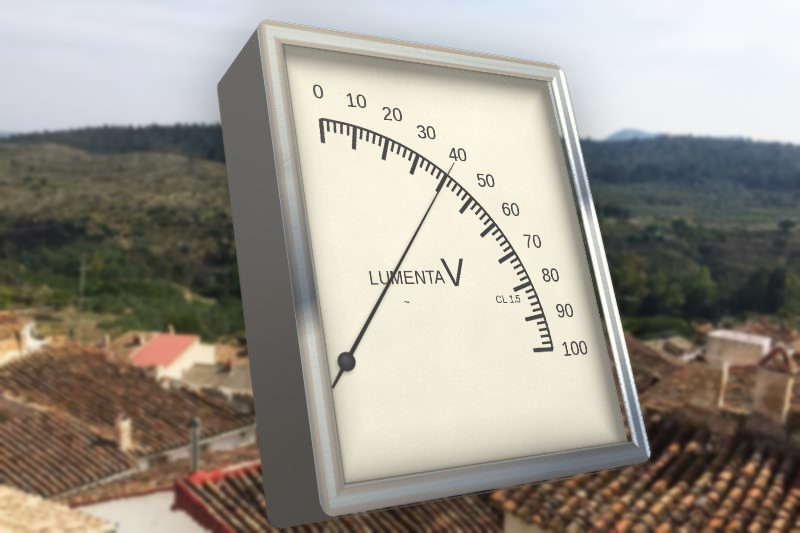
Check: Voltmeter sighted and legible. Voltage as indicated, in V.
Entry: 40 V
